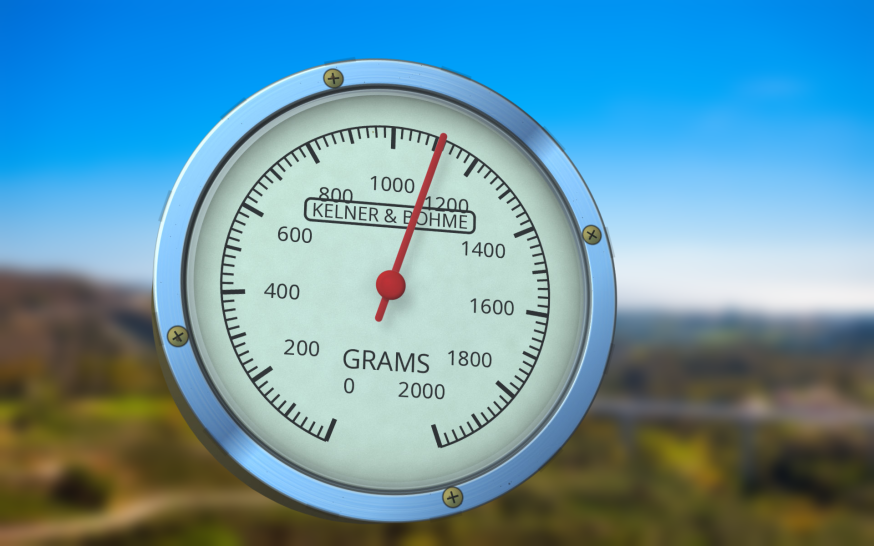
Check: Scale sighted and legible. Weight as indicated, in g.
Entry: 1110 g
